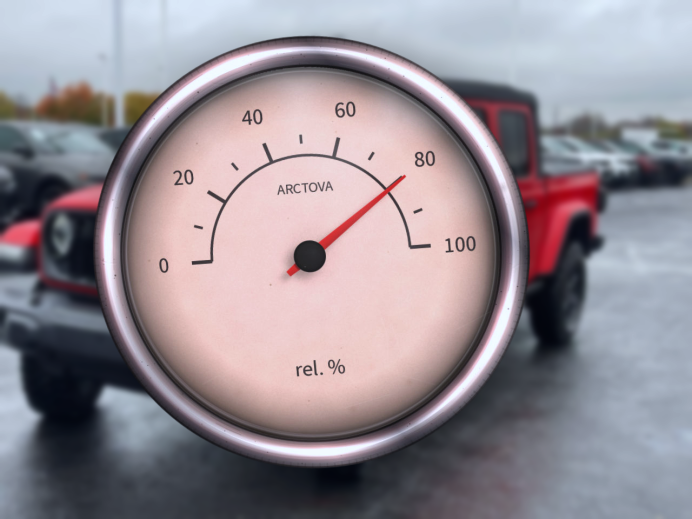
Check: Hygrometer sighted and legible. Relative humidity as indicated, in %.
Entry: 80 %
